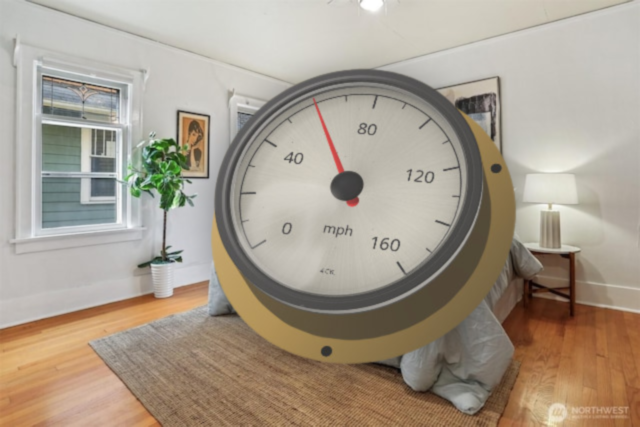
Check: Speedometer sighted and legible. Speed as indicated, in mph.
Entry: 60 mph
